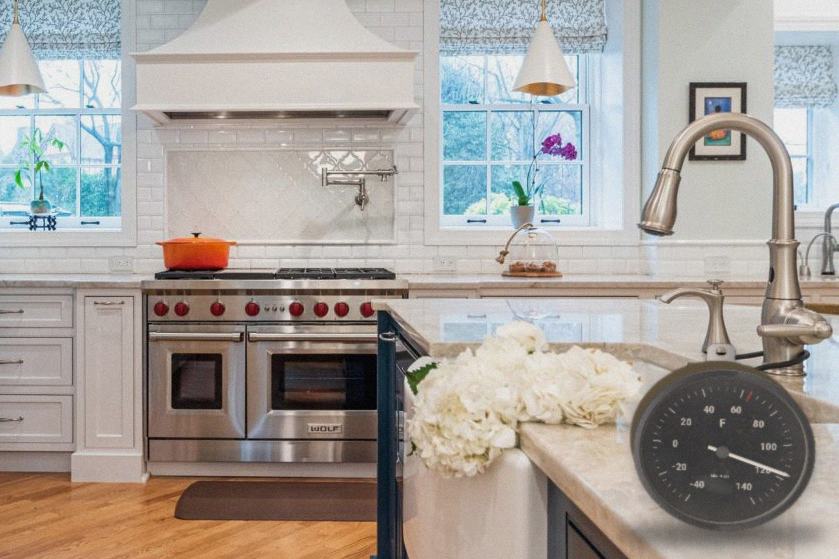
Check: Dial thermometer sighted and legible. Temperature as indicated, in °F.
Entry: 116 °F
